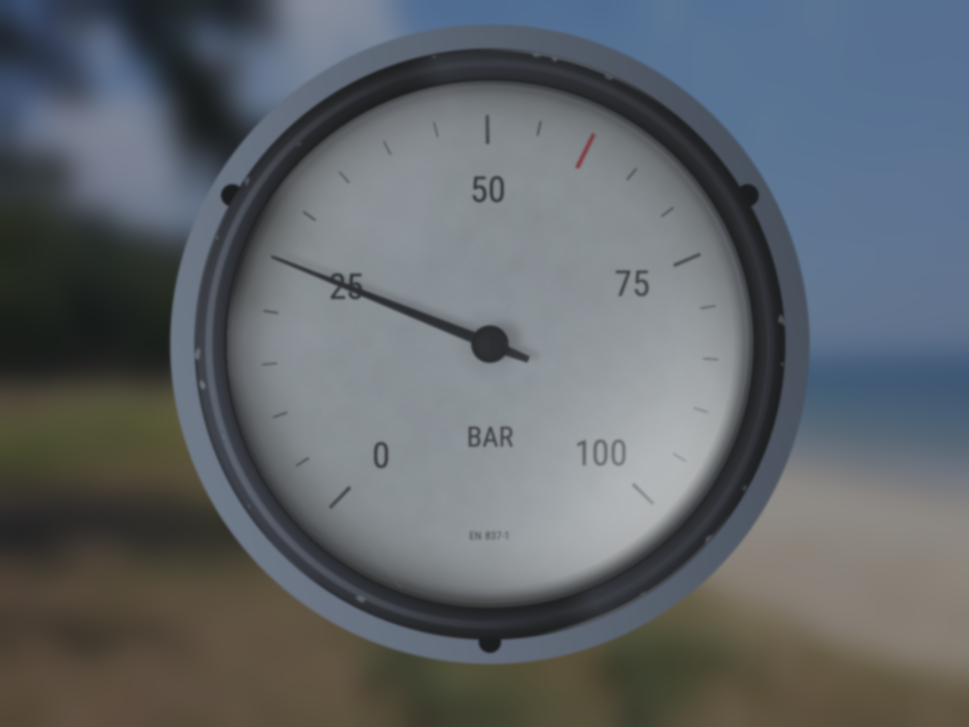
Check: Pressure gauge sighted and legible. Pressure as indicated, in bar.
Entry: 25 bar
